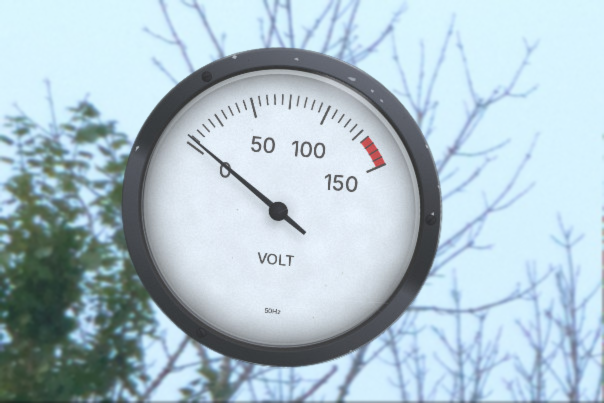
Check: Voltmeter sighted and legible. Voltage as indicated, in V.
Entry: 5 V
